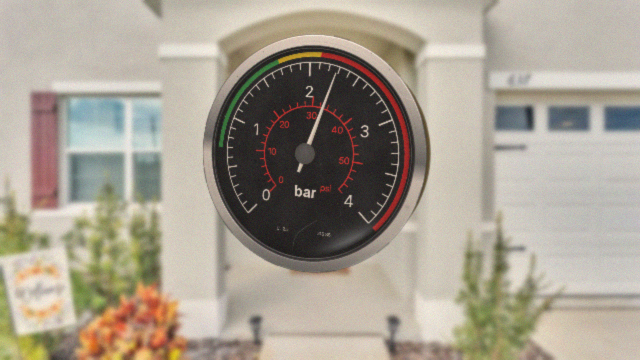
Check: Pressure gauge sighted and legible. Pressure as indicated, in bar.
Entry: 2.3 bar
